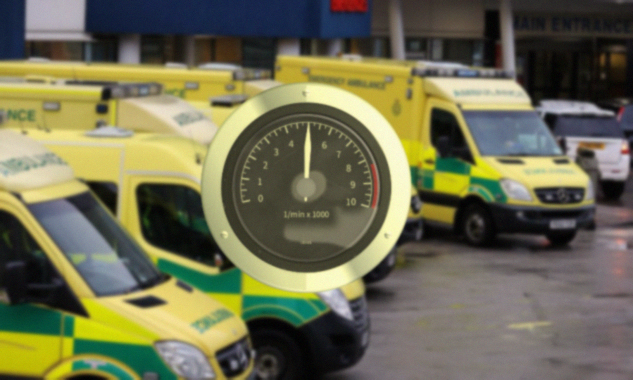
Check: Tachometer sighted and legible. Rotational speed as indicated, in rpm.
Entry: 5000 rpm
